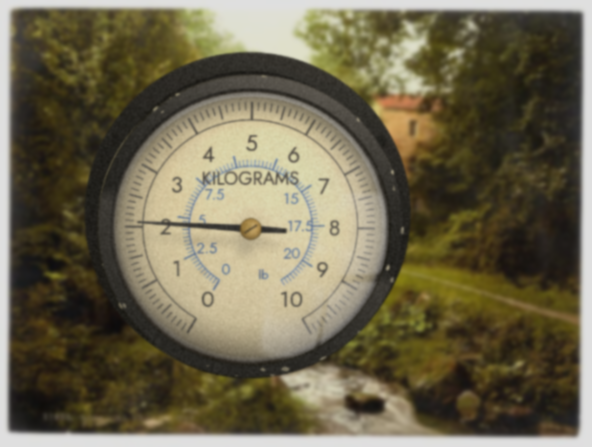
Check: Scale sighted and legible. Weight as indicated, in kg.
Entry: 2.1 kg
